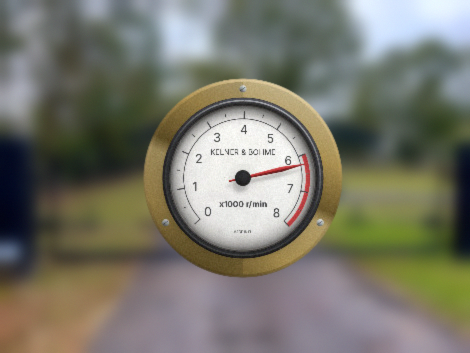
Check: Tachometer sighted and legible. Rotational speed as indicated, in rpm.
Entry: 6250 rpm
